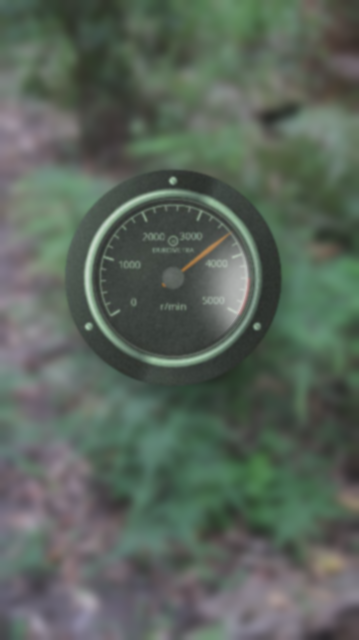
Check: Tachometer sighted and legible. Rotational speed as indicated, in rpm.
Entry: 3600 rpm
